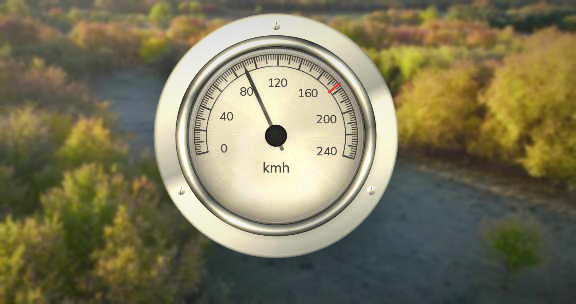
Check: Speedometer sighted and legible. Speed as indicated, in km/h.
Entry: 90 km/h
